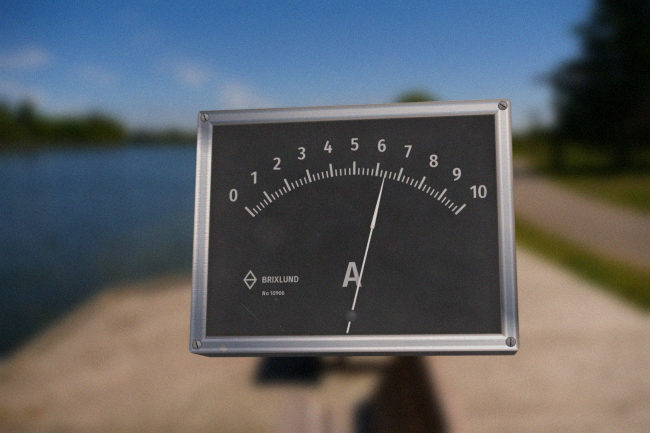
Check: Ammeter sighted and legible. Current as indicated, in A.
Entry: 6.4 A
